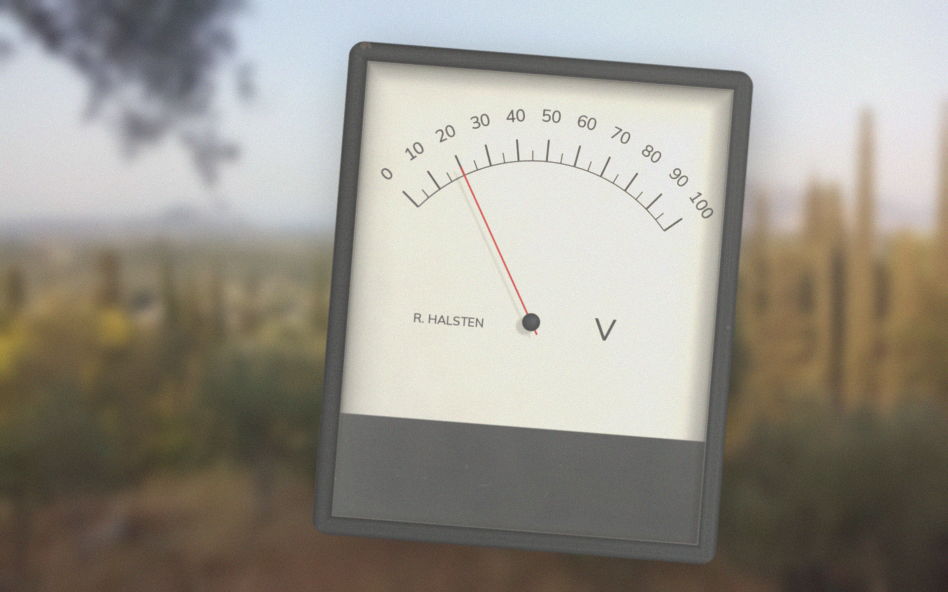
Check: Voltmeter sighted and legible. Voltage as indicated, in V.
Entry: 20 V
